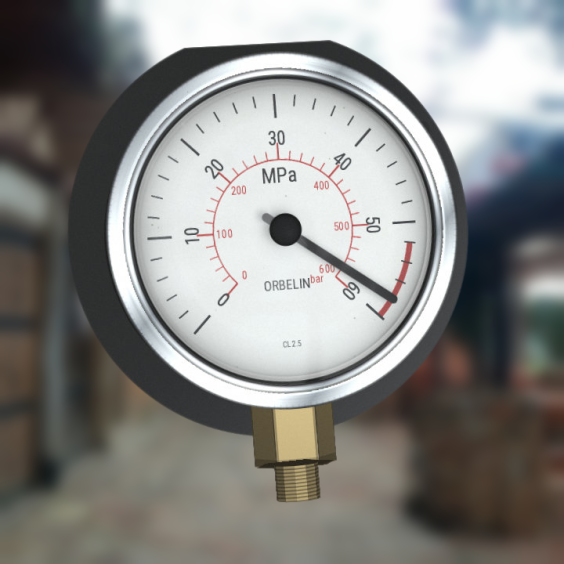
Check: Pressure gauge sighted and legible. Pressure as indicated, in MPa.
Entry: 58 MPa
